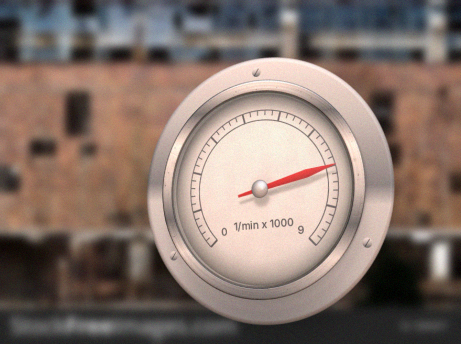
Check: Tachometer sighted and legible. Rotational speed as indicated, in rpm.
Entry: 7000 rpm
